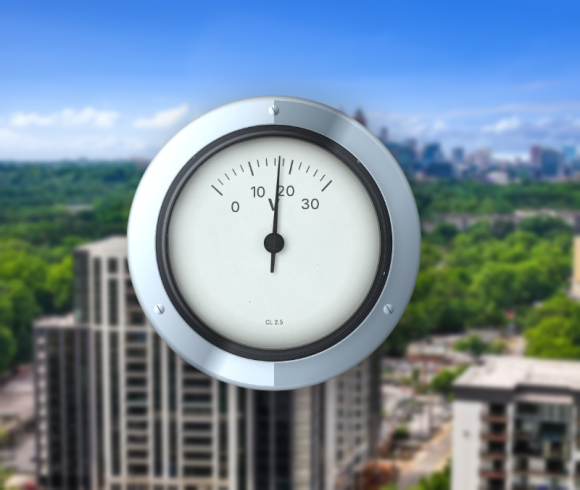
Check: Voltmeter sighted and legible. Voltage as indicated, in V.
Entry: 17 V
